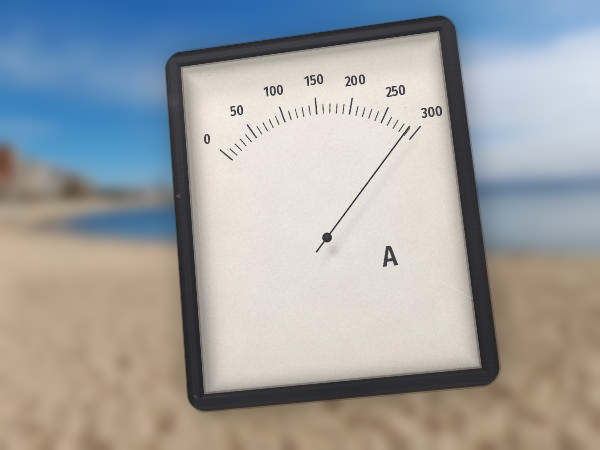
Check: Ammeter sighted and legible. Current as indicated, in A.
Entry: 290 A
